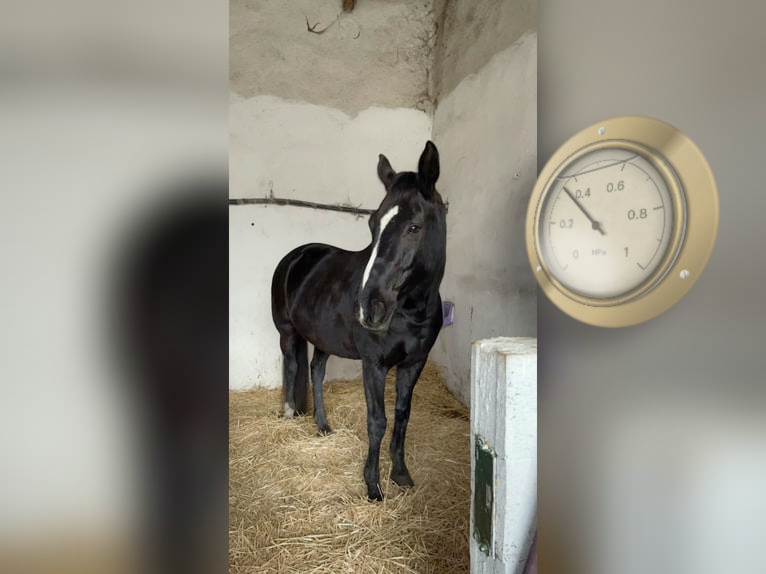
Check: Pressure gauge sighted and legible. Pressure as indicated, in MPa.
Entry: 0.35 MPa
